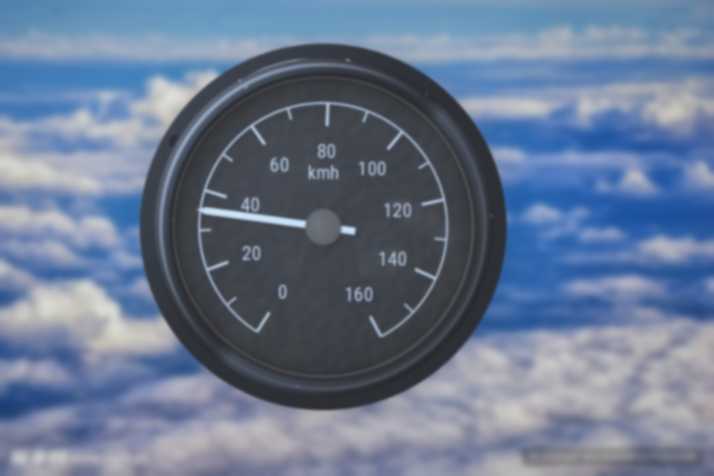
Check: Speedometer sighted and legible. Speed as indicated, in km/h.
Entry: 35 km/h
